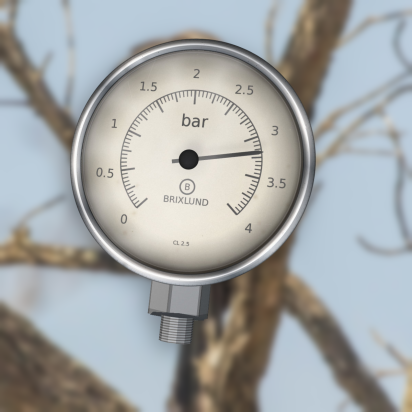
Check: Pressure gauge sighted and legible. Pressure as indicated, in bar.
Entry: 3.2 bar
